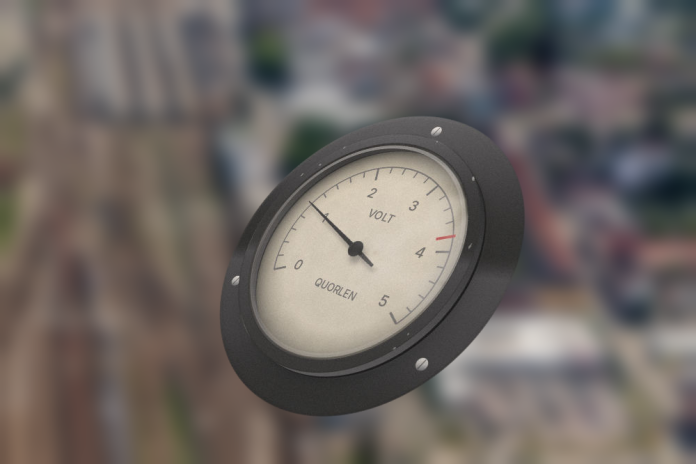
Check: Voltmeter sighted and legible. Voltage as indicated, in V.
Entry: 1 V
